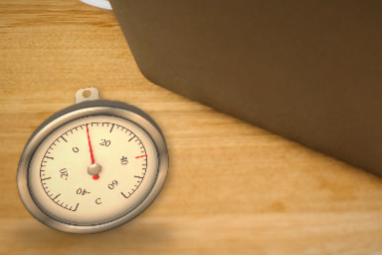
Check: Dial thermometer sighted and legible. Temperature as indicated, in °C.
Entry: 10 °C
